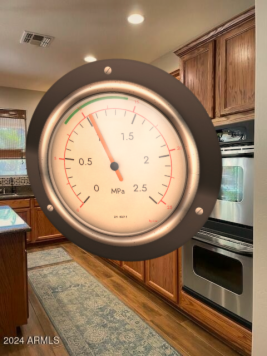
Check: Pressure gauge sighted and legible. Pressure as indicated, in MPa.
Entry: 1.05 MPa
